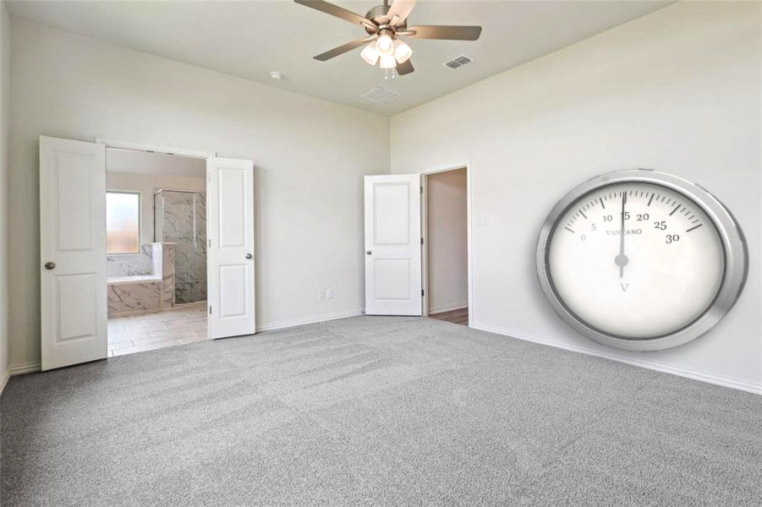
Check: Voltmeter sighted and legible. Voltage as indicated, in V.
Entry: 15 V
